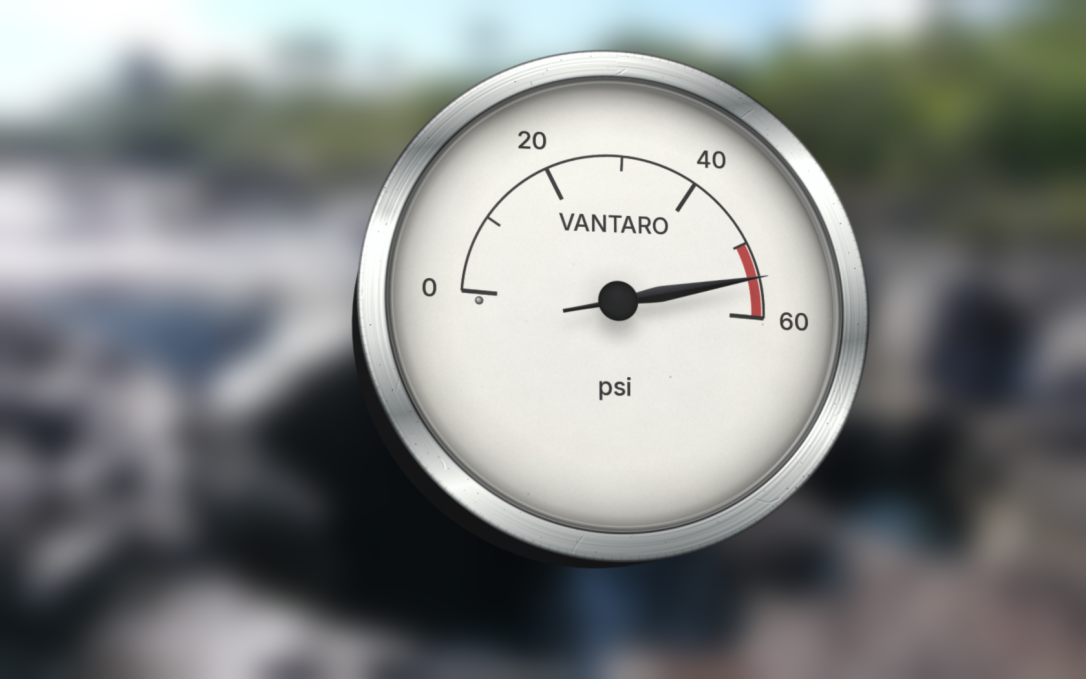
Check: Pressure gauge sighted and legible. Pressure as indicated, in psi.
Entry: 55 psi
